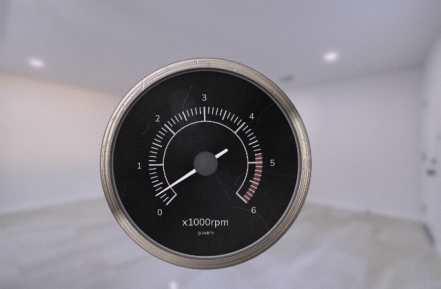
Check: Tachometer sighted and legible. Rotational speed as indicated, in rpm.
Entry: 300 rpm
